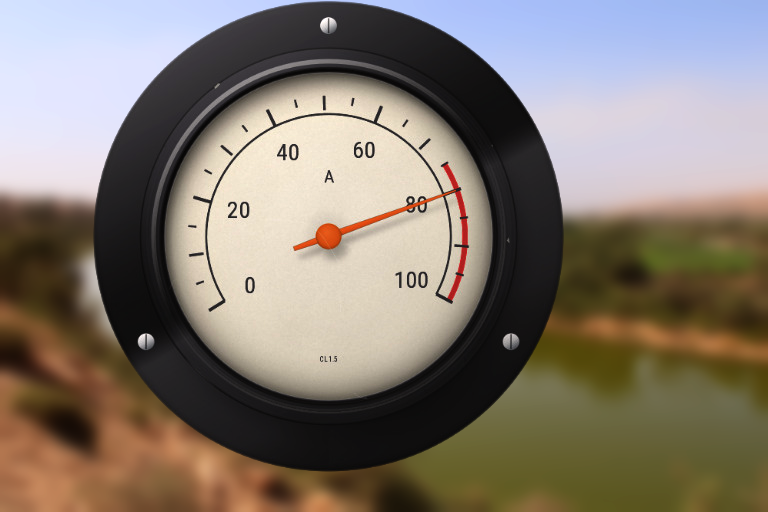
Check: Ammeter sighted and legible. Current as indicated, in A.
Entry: 80 A
